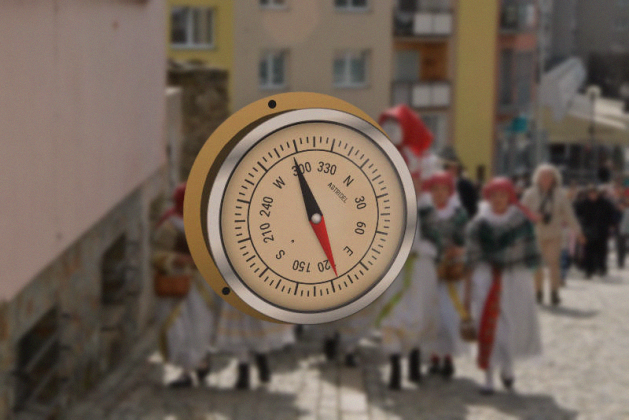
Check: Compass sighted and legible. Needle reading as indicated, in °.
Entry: 115 °
